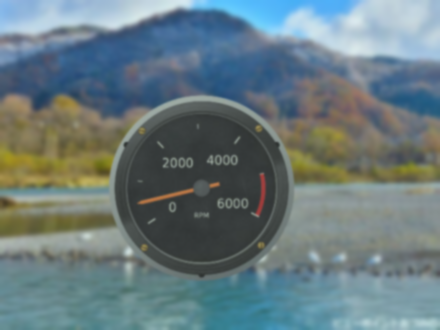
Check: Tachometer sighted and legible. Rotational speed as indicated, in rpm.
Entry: 500 rpm
